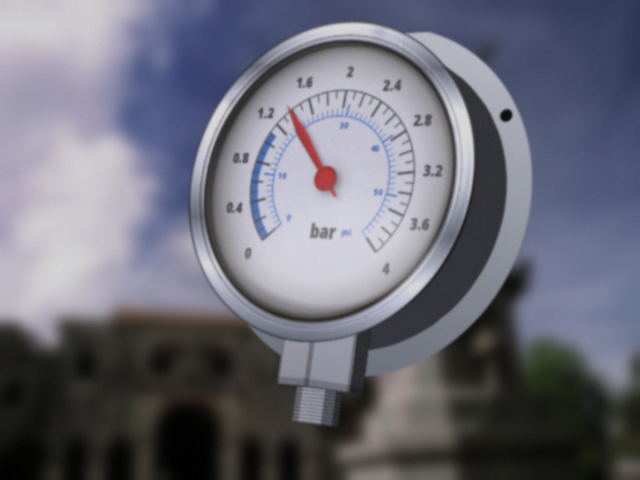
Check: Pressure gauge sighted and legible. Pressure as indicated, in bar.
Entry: 1.4 bar
